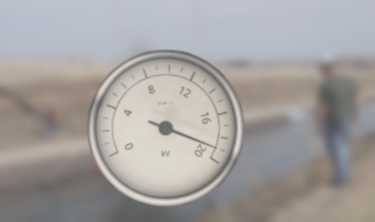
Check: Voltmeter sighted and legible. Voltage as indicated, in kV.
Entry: 19 kV
